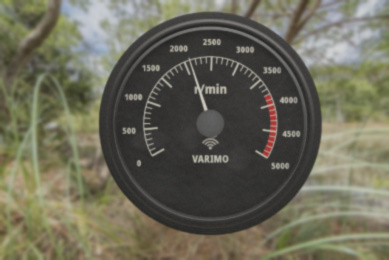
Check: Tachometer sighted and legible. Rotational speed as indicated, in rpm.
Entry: 2100 rpm
